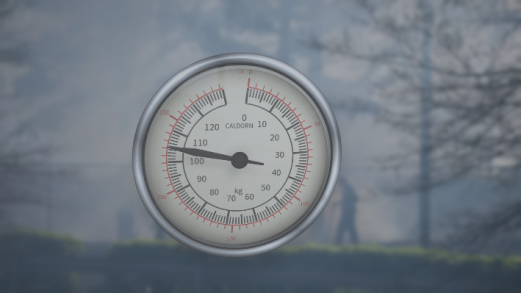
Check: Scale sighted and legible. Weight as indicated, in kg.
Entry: 105 kg
